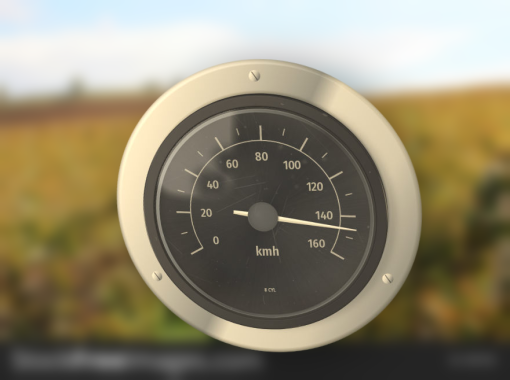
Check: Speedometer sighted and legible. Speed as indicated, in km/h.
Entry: 145 km/h
